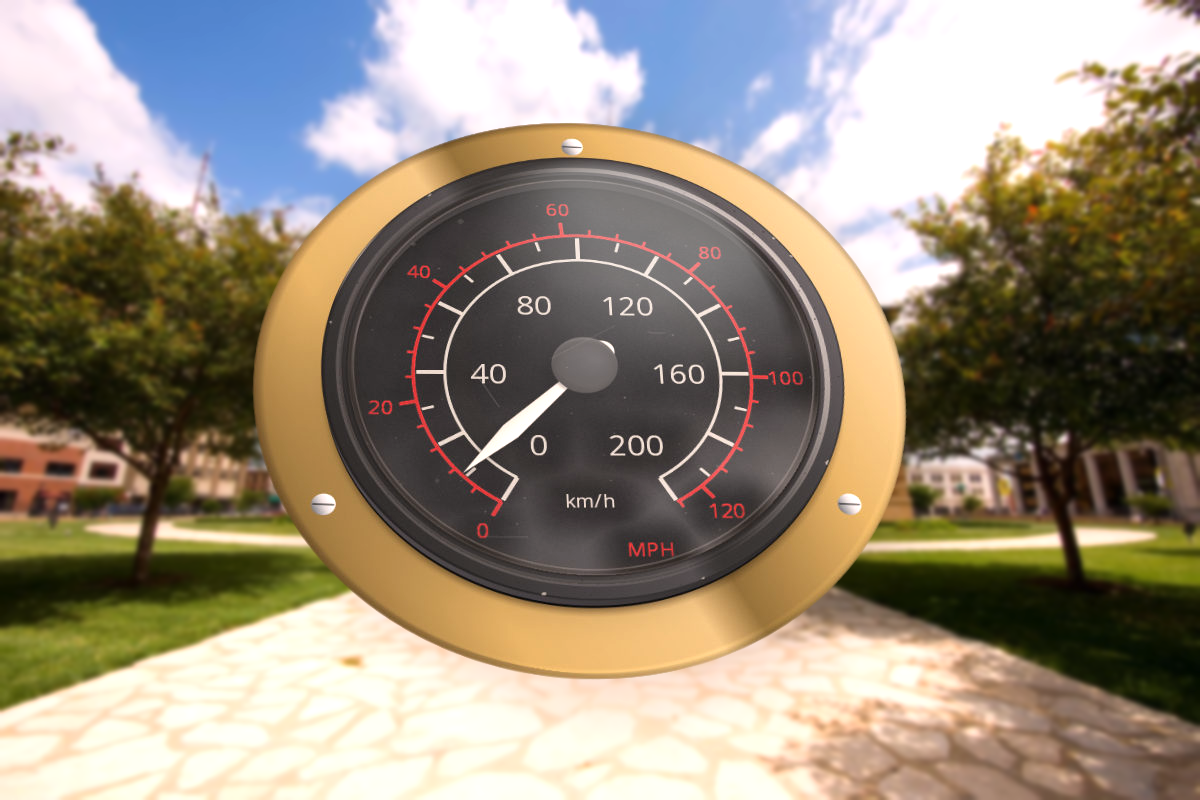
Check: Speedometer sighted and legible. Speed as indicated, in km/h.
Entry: 10 km/h
